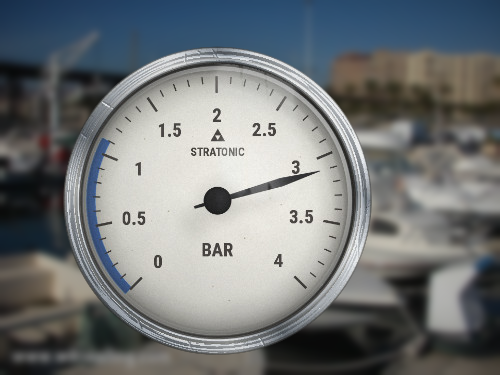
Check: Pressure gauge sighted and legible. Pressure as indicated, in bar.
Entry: 3.1 bar
